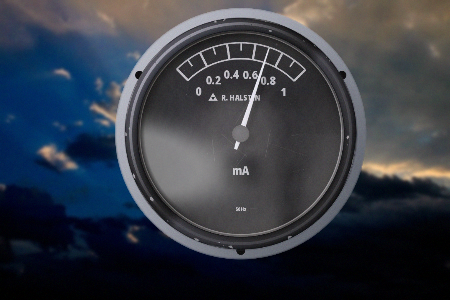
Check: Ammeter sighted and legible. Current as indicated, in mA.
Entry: 0.7 mA
